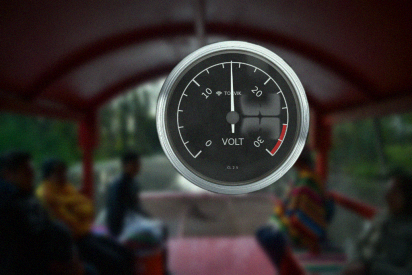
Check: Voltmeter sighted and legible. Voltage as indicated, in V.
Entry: 15 V
